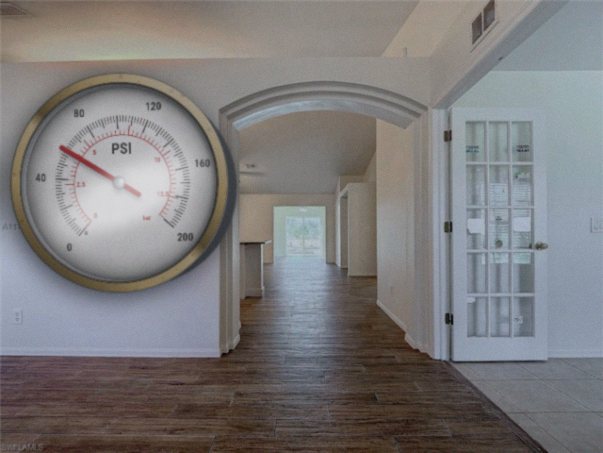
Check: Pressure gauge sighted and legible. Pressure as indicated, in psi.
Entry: 60 psi
